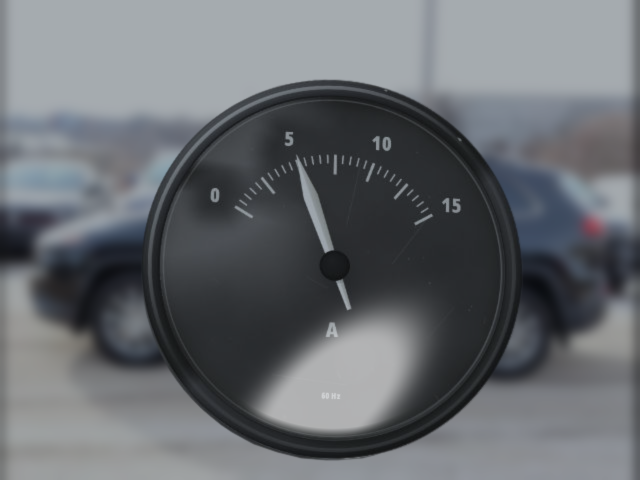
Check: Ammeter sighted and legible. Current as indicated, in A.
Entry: 5 A
